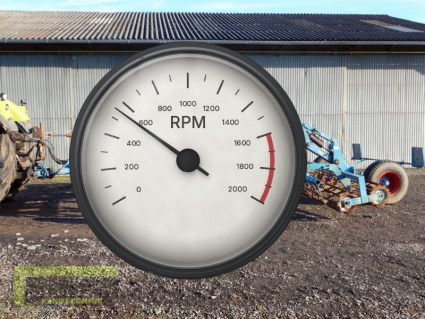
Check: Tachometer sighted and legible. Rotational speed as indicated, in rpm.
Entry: 550 rpm
